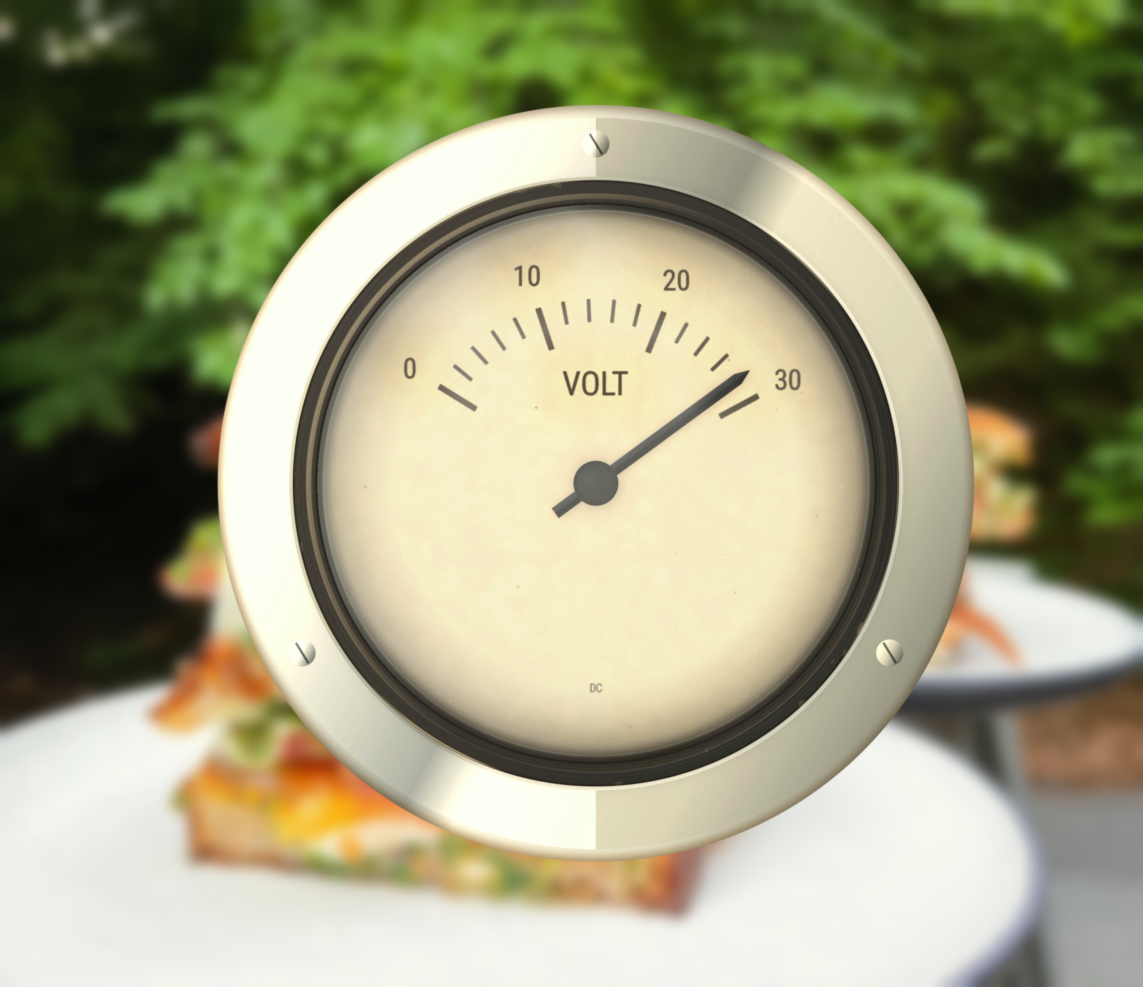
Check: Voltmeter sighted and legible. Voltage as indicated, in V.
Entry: 28 V
